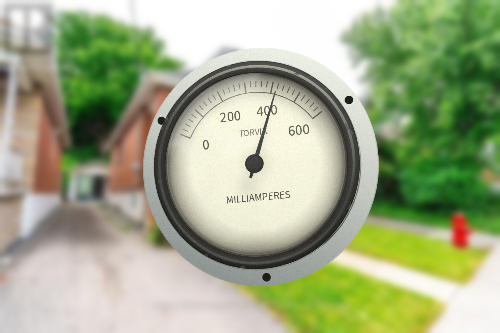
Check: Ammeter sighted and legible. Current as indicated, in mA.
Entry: 420 mA
